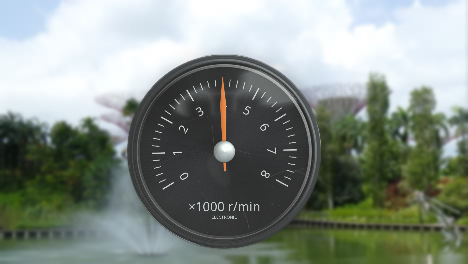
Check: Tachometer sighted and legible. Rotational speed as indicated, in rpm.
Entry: 4000 rpm
